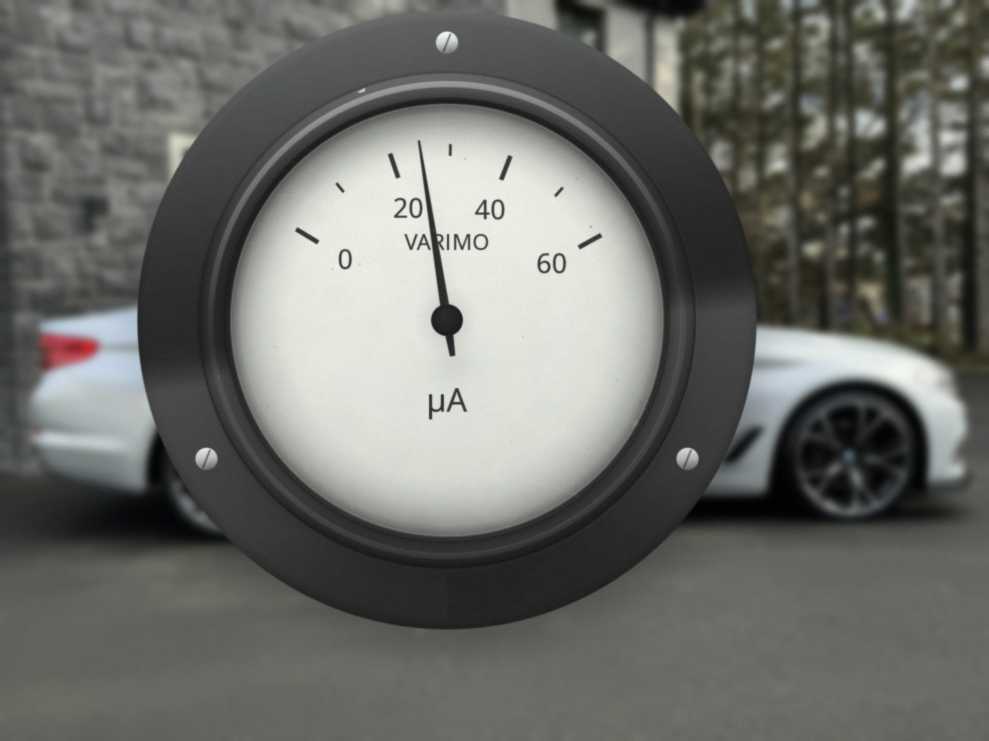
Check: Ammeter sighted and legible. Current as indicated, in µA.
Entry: 25 µA
